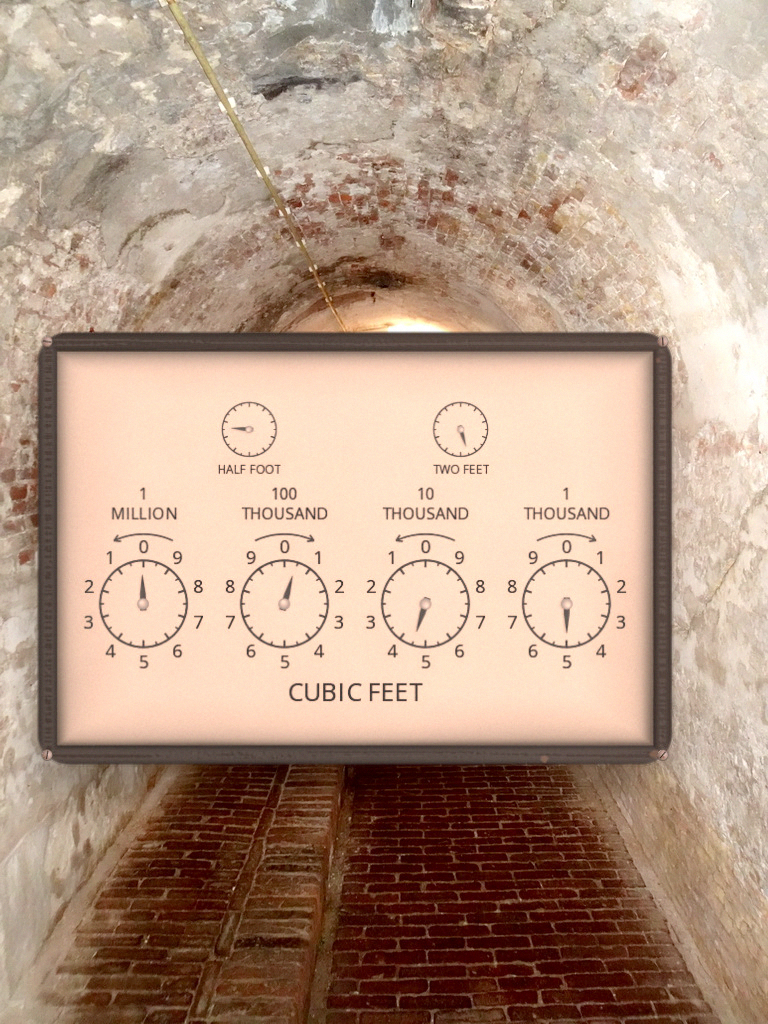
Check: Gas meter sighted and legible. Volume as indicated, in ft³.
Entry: 4500 ft³
